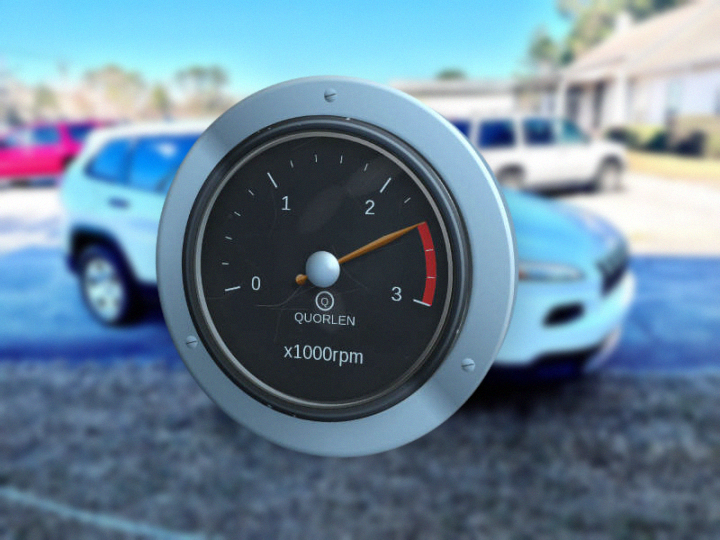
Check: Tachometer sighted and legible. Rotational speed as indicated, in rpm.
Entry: 2400 rpm
